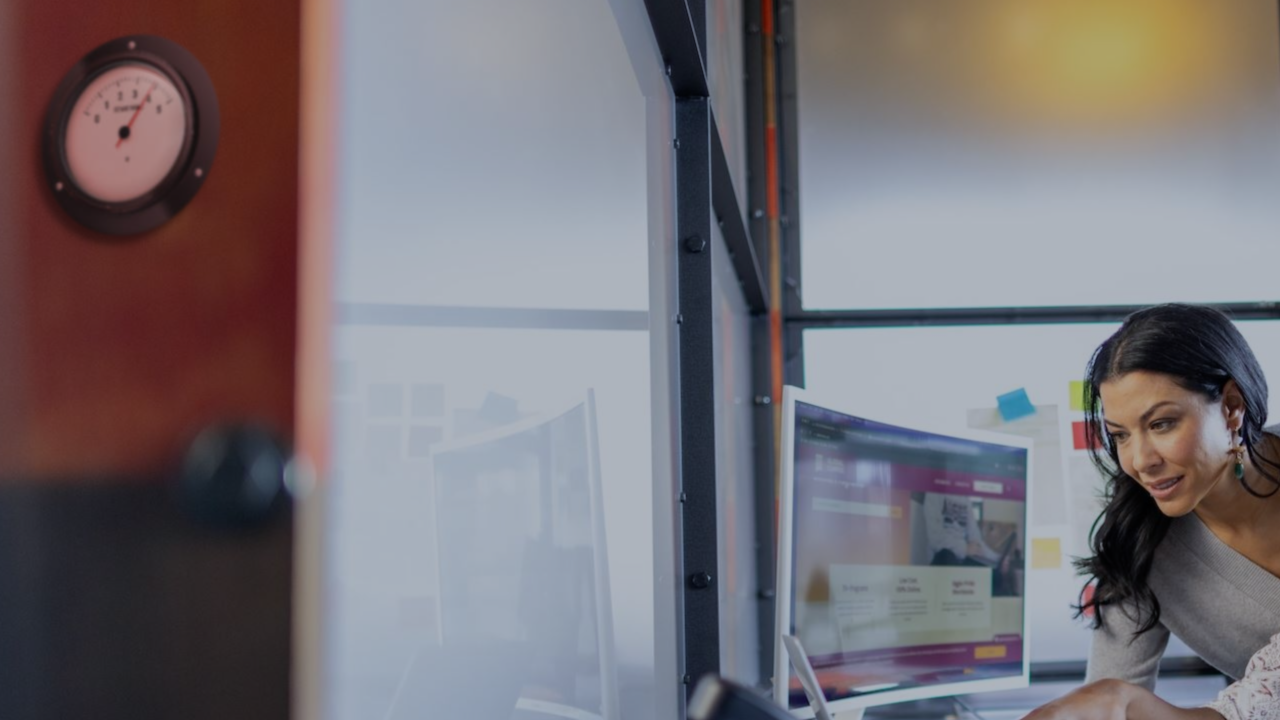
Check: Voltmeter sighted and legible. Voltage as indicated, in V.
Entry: 4 V
